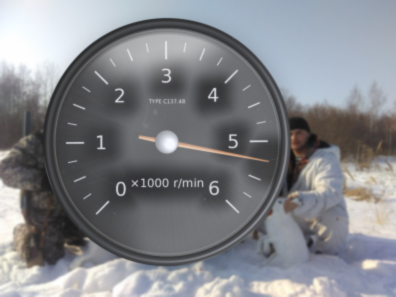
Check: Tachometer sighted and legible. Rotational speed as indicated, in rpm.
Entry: 5250 rpm
